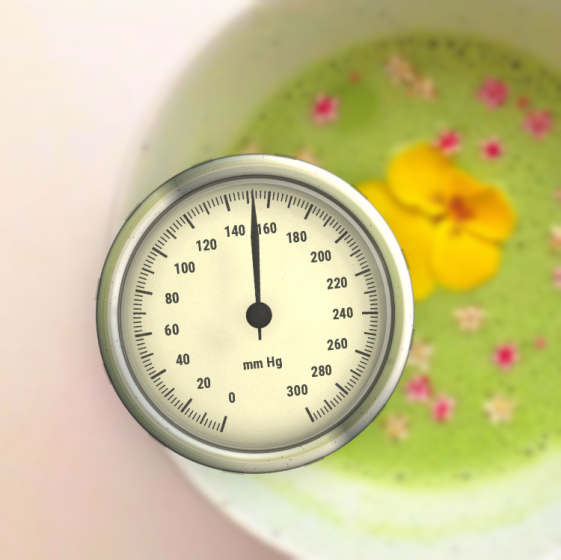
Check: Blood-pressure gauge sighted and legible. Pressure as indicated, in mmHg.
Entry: 152 mmHg
